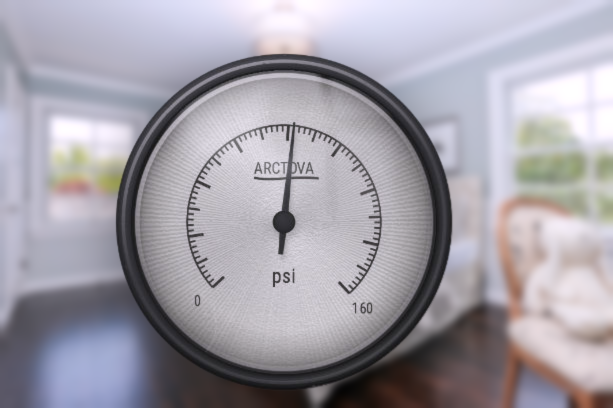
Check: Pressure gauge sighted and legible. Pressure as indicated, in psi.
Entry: 82 psi
